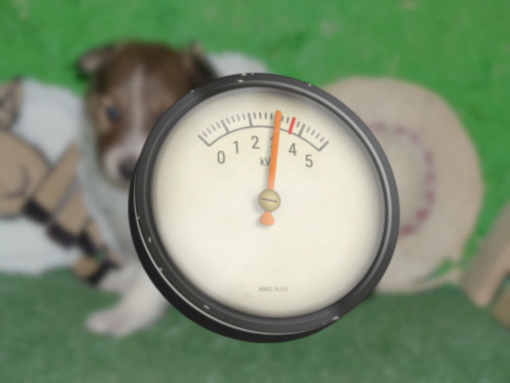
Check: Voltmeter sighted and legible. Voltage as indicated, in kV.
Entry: 3 kV
